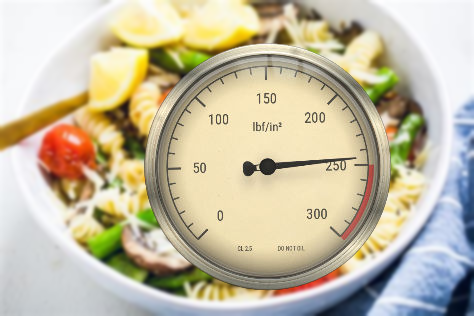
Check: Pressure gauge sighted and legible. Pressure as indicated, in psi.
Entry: 245 psi
